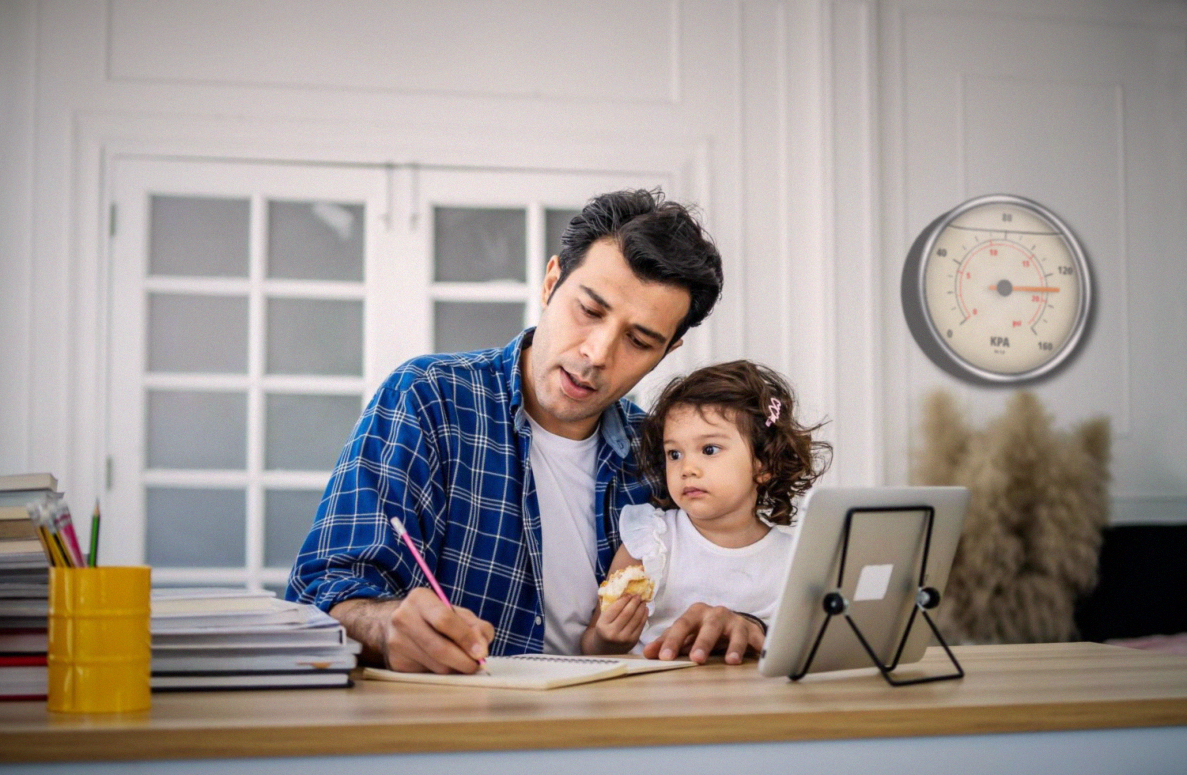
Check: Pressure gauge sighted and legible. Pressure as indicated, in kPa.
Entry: 130 kPa
